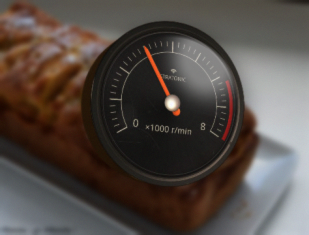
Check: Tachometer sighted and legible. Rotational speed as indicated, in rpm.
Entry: 3000 rpm
